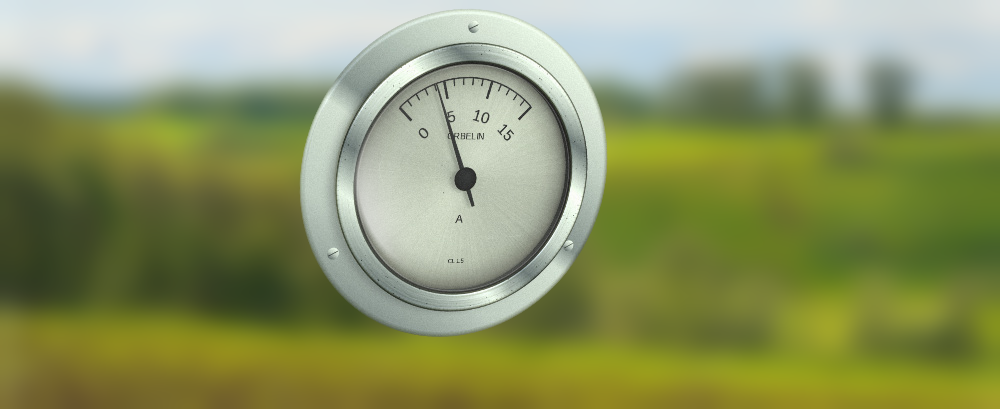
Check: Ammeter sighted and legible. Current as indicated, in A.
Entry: 4 A
